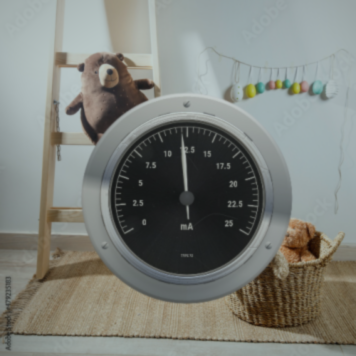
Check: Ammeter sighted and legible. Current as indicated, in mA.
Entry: 12 mA
